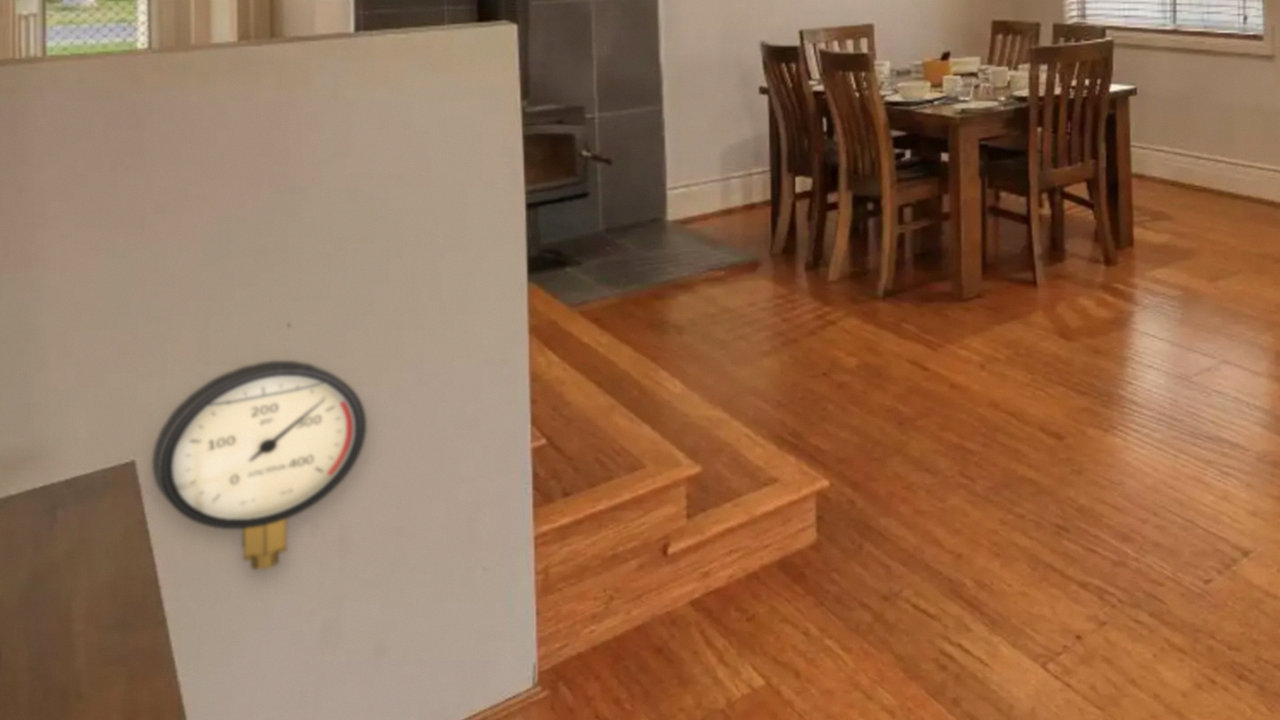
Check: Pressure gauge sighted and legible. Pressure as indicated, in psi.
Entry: 280 psi
